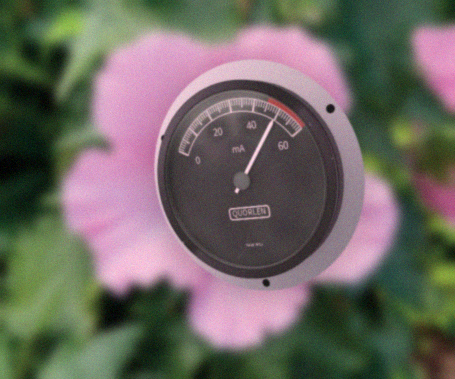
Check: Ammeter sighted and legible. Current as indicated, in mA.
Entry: 50 mA
